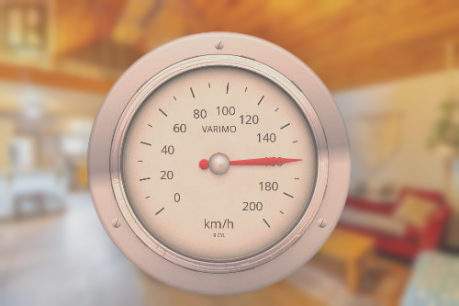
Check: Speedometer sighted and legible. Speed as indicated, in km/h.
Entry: 160 km/h
